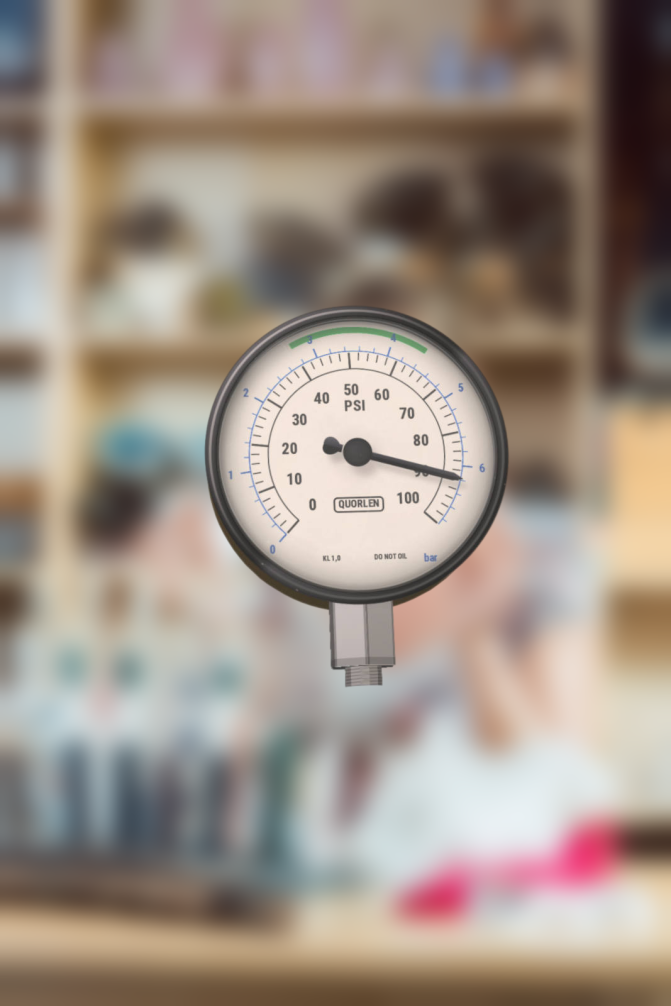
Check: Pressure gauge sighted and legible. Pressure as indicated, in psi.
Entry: 90 psi
